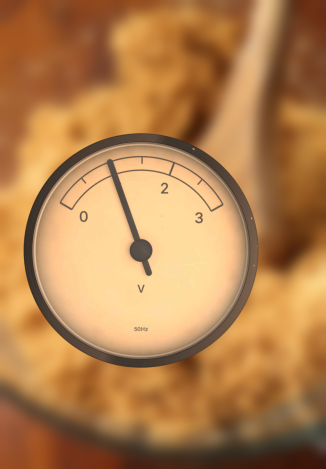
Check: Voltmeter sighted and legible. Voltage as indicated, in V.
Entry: 1 V
